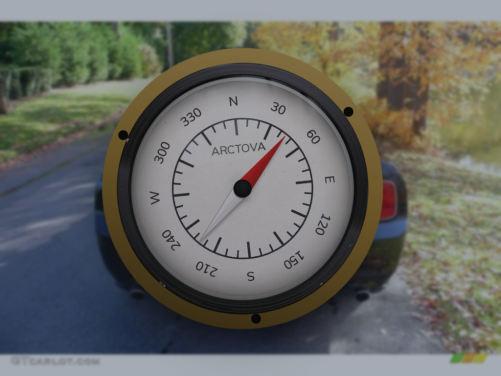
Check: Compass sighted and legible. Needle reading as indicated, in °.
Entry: 45 °
